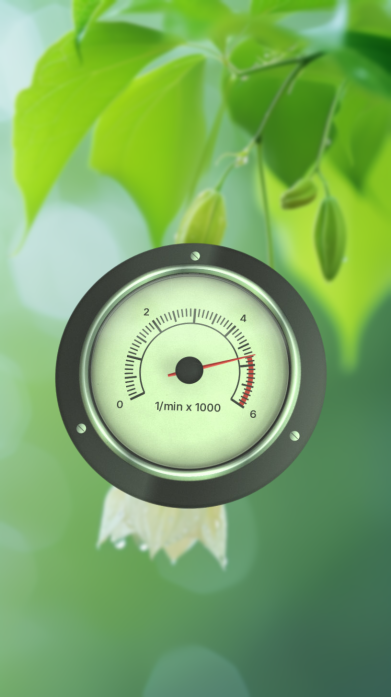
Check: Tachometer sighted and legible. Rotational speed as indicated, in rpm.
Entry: 4800 rpm
